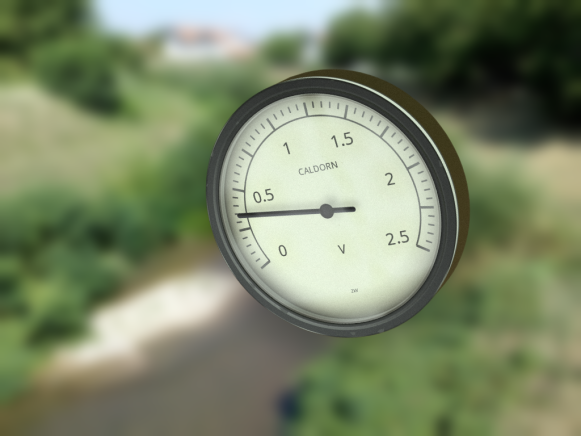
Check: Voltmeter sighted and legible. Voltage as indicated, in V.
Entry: 0.35 V
